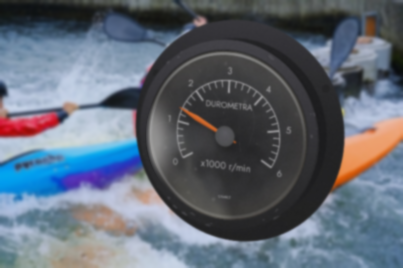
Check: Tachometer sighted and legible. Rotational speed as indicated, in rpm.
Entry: 1400 rpm
